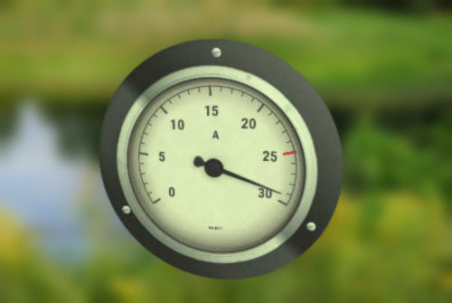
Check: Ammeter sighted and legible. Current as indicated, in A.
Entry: 29 A
